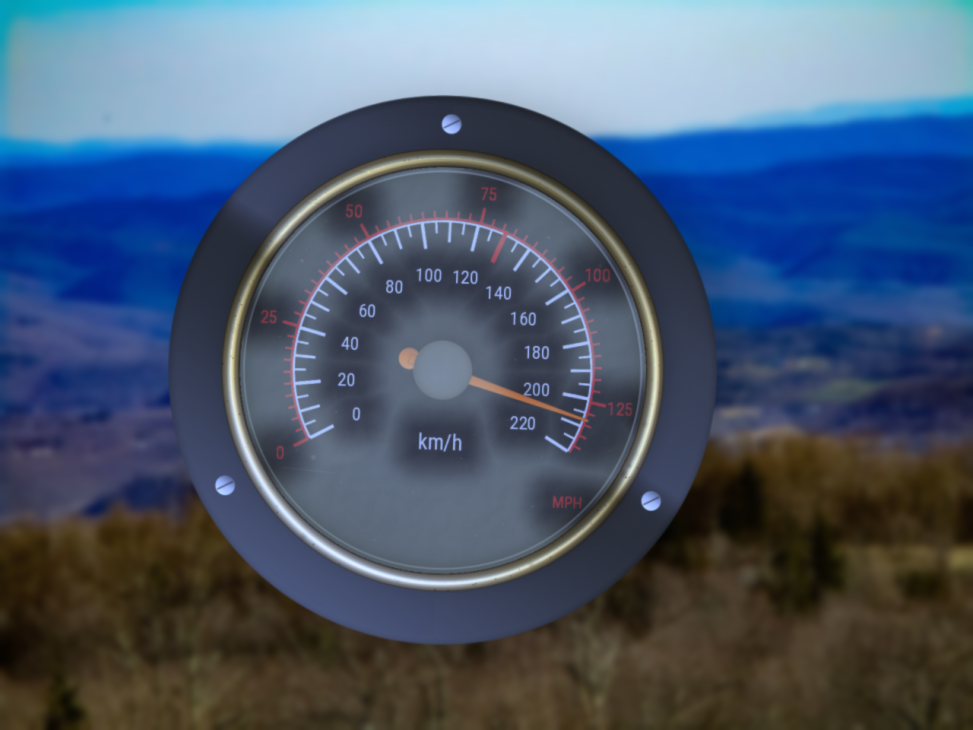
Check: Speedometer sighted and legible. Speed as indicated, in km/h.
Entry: 207.5 km/h
